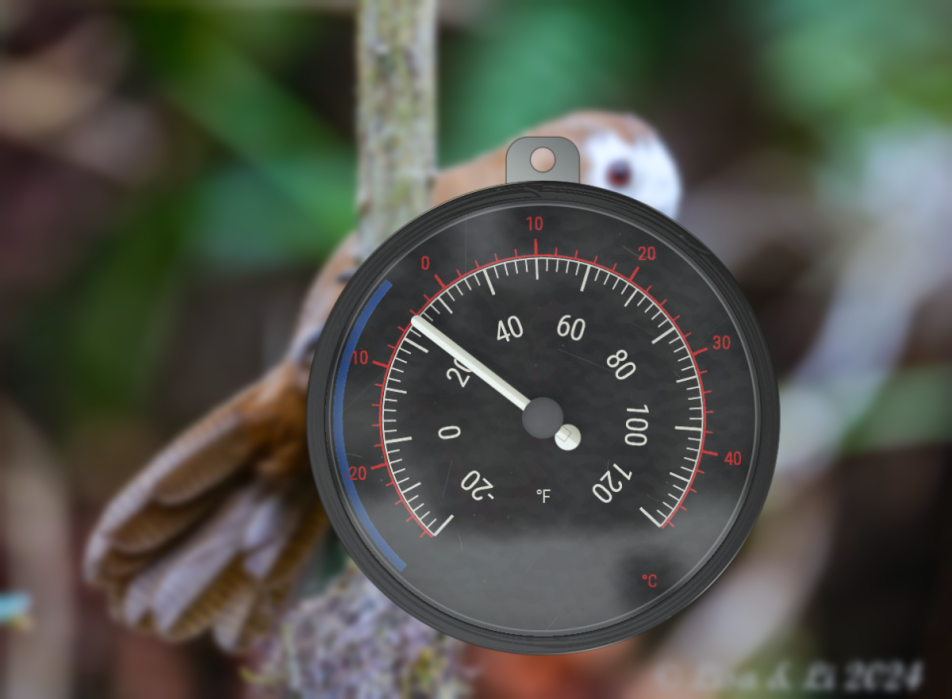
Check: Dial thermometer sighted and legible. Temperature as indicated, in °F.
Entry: 24 °F
